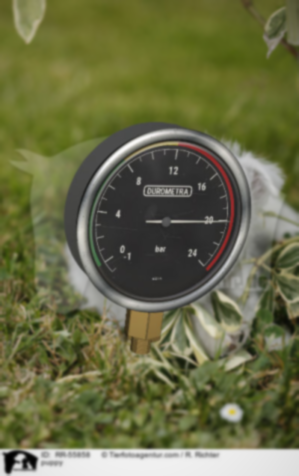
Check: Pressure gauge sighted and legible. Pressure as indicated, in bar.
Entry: 20 bar
